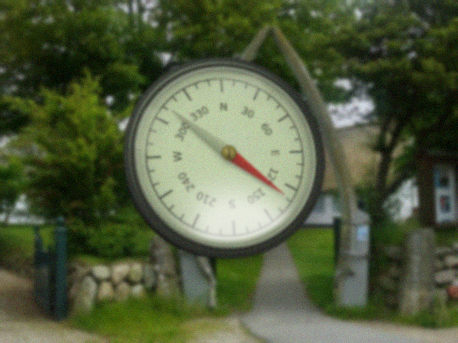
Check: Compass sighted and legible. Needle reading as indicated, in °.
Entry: 130 °
